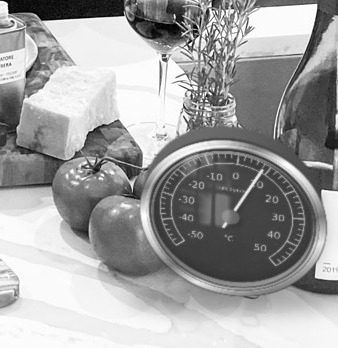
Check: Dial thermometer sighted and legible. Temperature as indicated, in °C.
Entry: 8 °C
